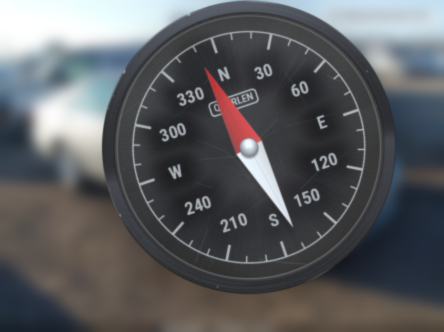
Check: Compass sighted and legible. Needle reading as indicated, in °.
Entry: 350 °
